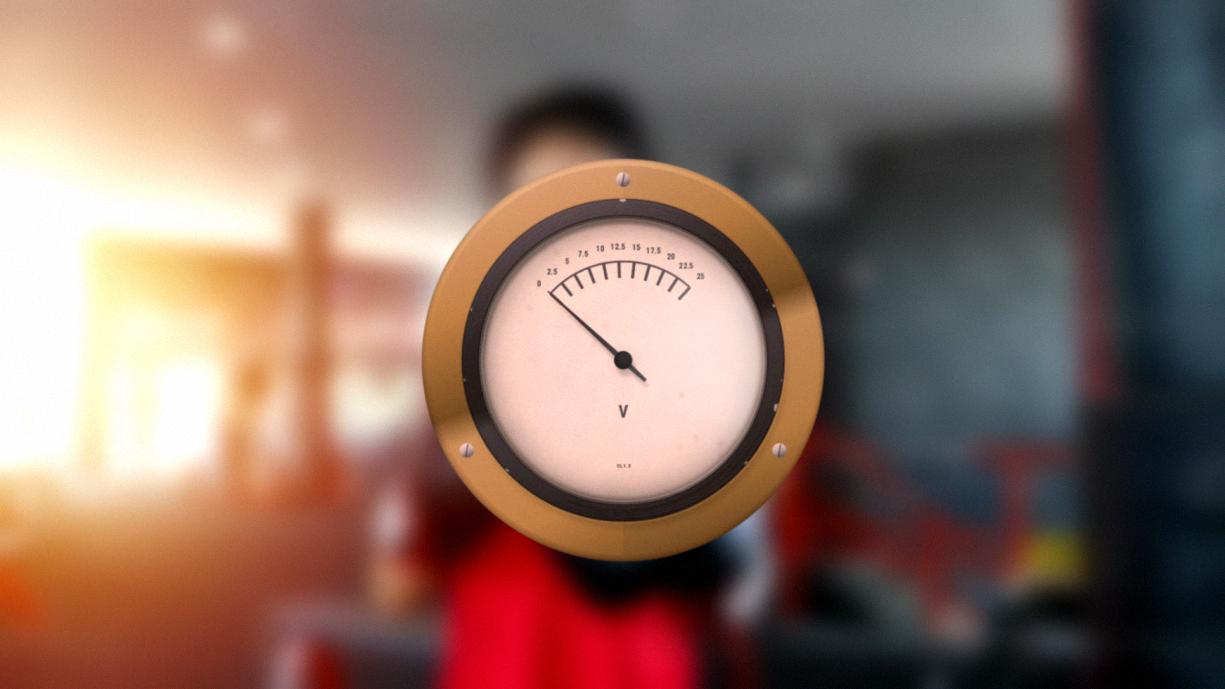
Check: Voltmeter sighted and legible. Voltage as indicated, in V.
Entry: 0 V
